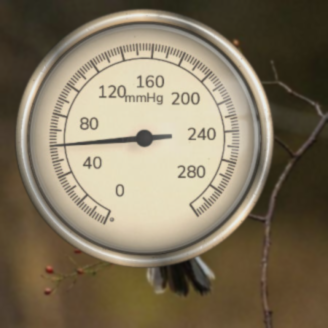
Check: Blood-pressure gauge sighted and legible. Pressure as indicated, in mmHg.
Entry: 60 mmHg
